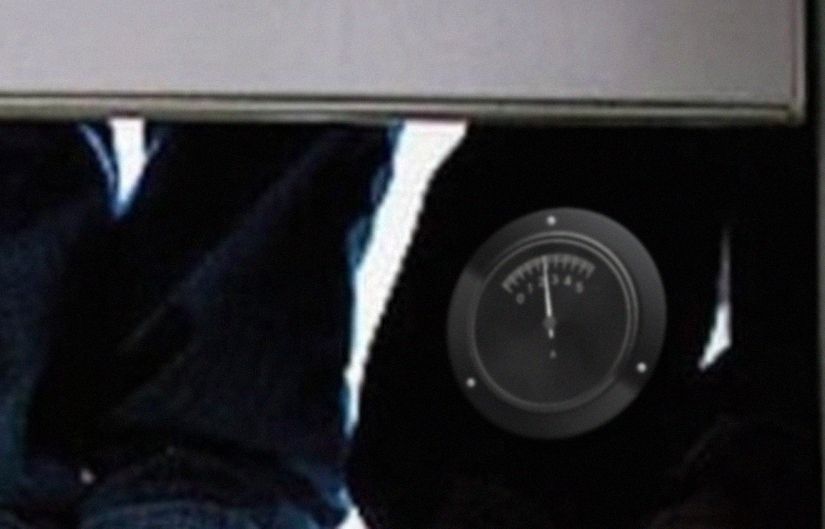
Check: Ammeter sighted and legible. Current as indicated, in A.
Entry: 2.5 A
